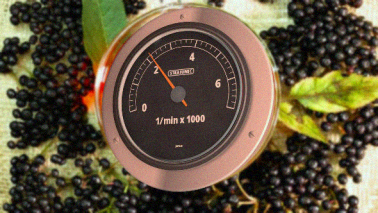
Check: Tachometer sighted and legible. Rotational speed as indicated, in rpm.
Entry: 2200 rpm
